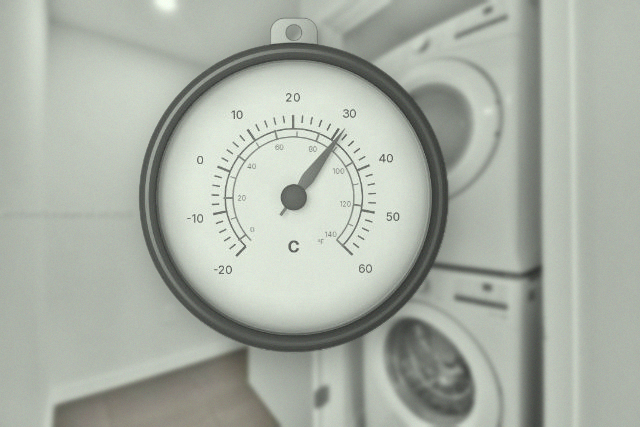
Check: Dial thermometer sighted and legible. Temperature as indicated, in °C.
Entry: 31 °C
